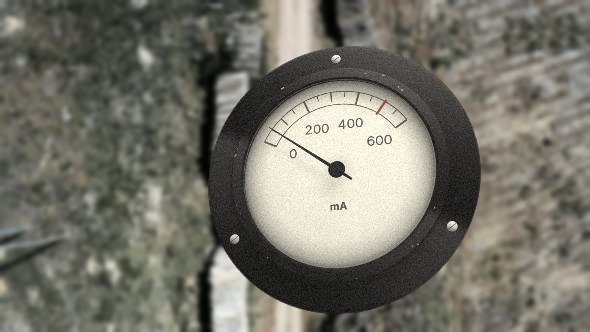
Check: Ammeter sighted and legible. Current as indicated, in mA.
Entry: 50 mA
